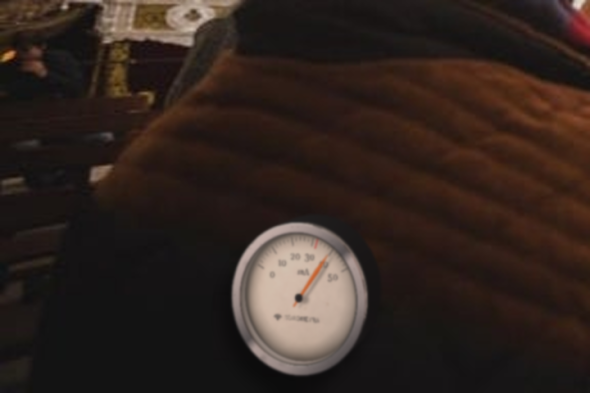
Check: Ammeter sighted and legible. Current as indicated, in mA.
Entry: 40 mA
